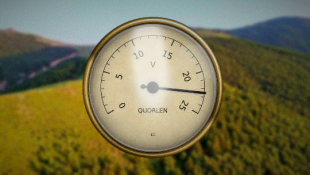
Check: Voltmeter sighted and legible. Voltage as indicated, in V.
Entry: 22.5 V
